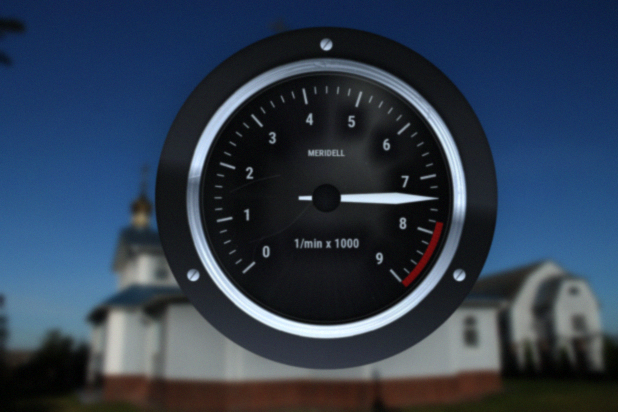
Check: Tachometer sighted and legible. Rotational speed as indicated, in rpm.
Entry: 7400 rpm
